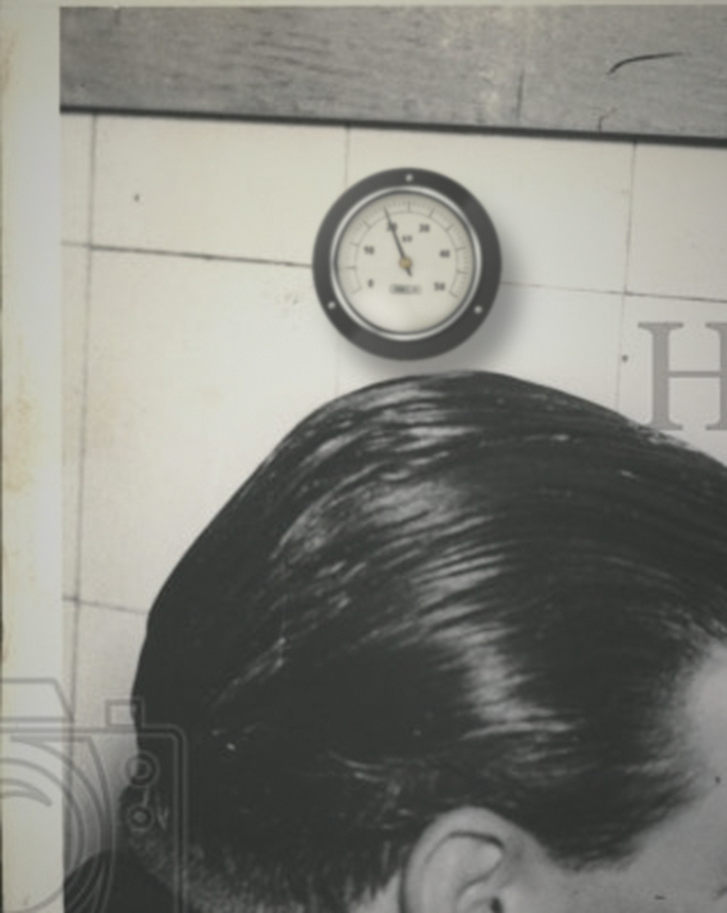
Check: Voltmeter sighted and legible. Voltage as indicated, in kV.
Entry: 20 kV
